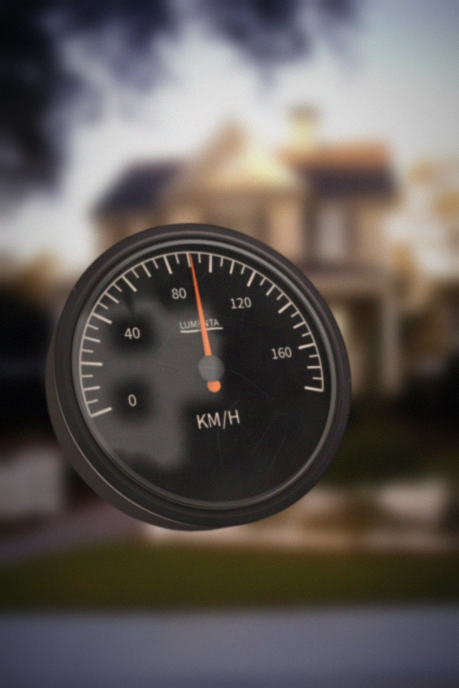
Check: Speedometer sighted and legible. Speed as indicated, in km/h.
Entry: 90 km/h
